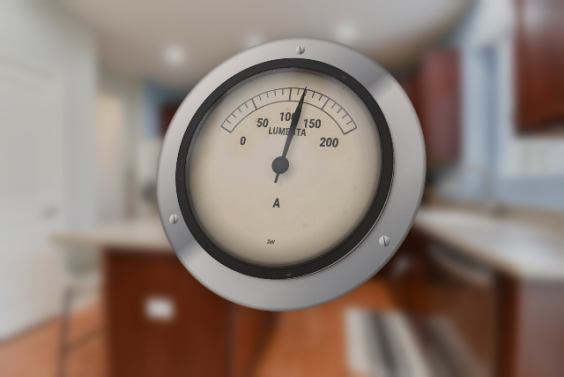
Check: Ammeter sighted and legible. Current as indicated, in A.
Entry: 120 A
